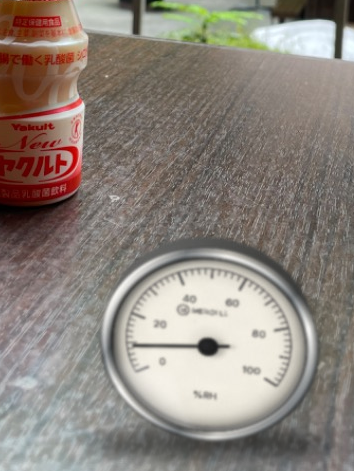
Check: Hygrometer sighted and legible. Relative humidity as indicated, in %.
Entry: 10 %
